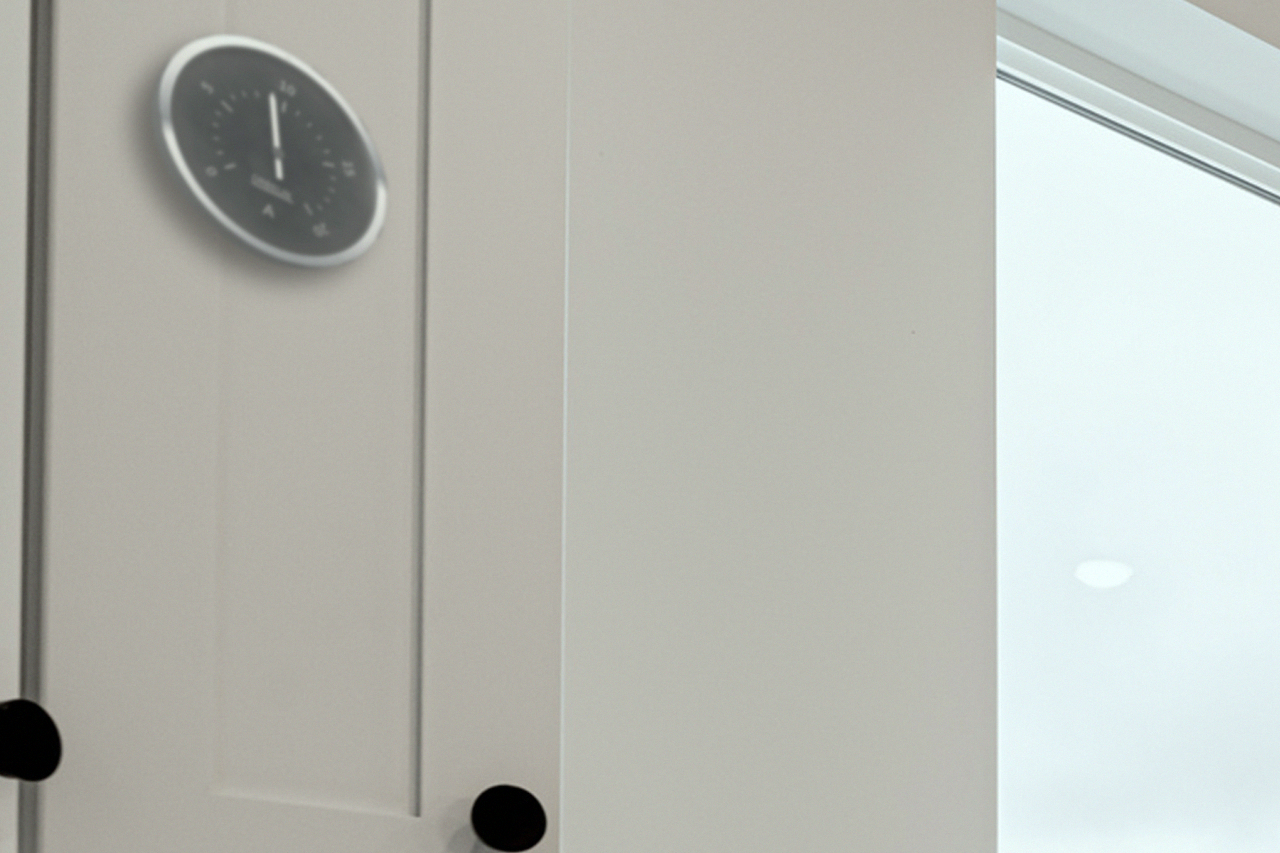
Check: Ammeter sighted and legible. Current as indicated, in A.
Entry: 9 A
